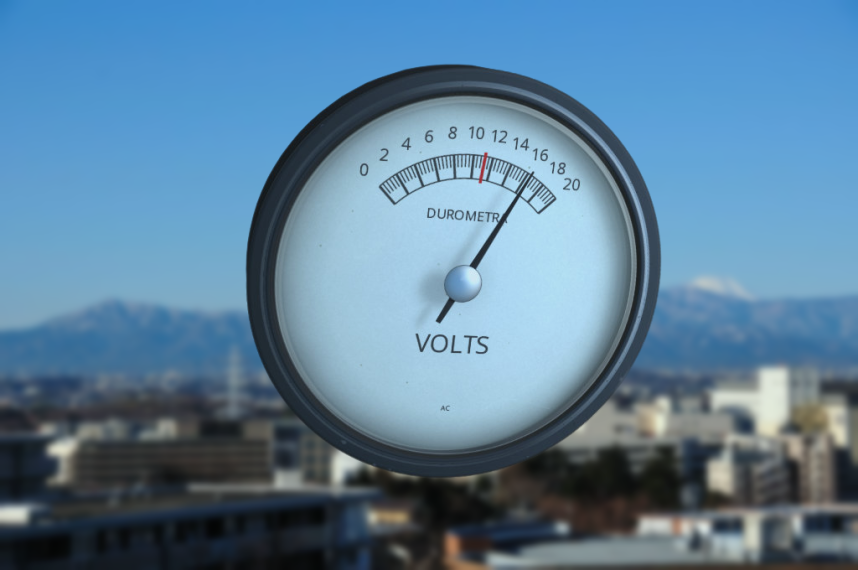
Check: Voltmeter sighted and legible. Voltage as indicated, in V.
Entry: 16 V
